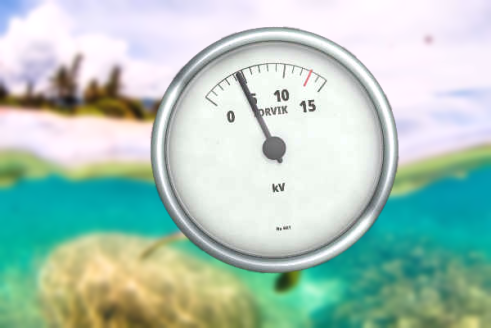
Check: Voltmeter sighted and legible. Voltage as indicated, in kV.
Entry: 4.5 kV
